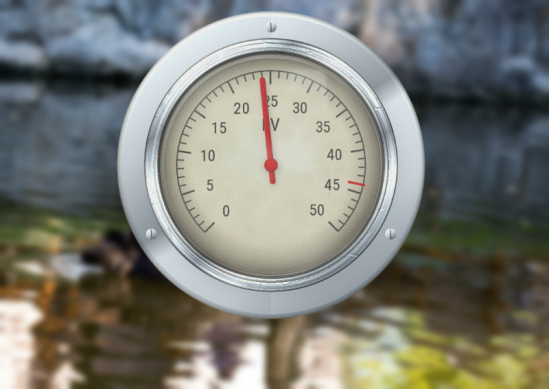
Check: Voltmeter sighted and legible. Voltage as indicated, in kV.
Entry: 24 kV
